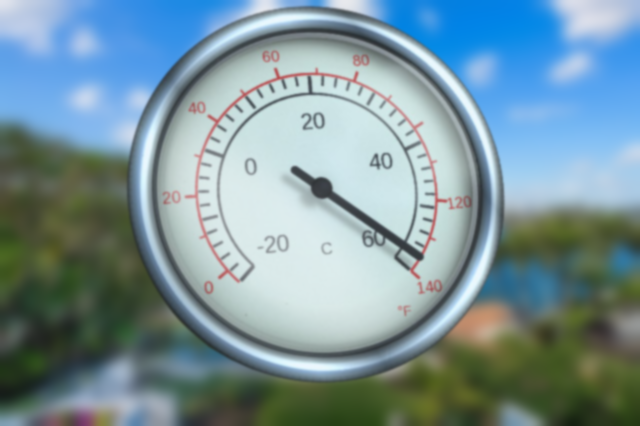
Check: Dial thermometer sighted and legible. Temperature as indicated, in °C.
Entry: 58 °C
